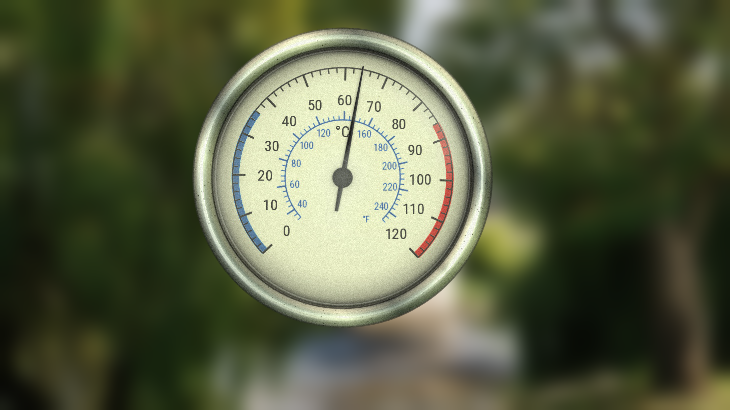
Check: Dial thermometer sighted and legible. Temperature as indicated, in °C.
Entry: 64 °C
